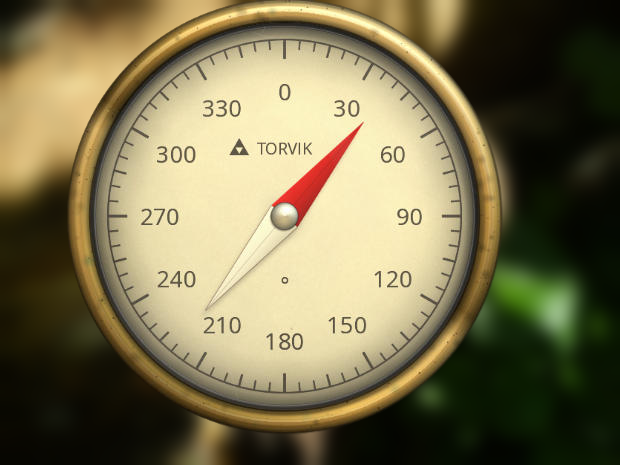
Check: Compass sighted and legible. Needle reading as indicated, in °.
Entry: 40 °
